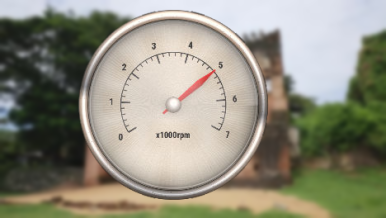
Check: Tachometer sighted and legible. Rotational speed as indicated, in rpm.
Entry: 5000 rpm
